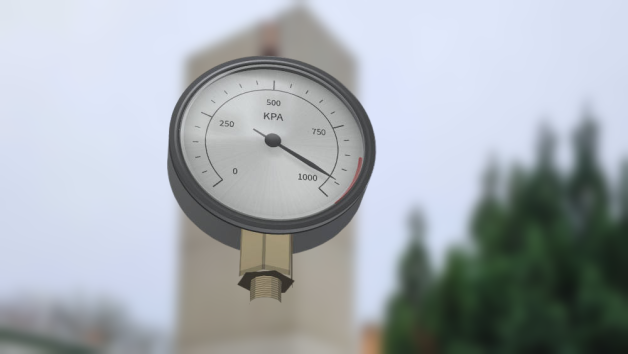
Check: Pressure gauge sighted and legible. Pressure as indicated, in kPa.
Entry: 950 kPa
